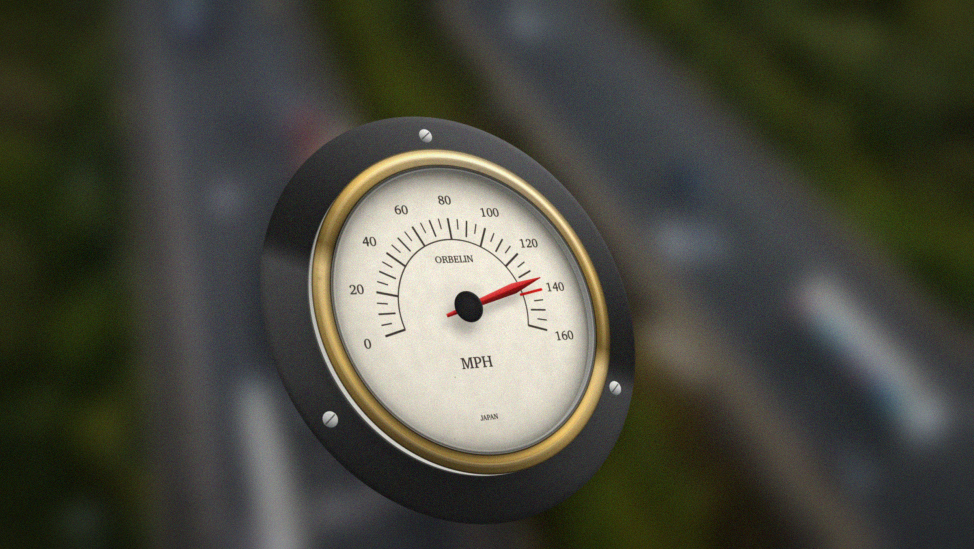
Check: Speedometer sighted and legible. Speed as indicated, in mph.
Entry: 135 mph
